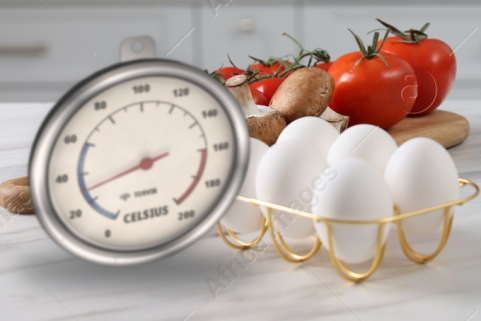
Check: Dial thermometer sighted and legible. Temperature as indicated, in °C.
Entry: 30 °C
